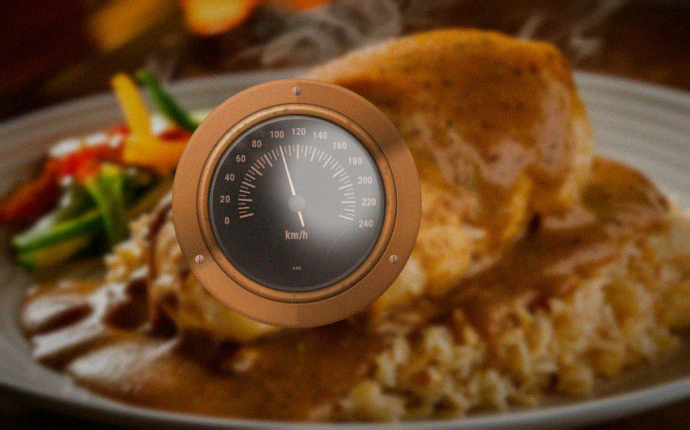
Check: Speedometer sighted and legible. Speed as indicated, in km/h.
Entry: 100 km/h
